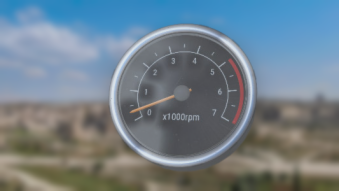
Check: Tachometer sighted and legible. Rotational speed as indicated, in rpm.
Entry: 250 rpm
